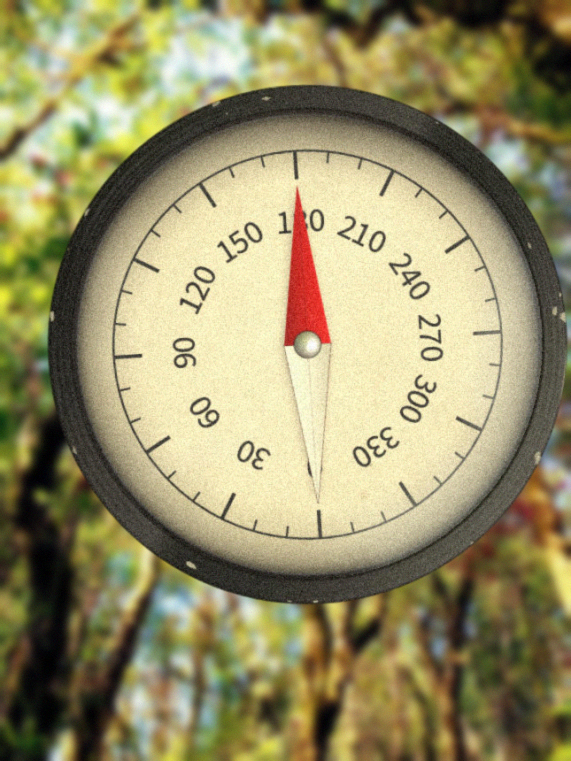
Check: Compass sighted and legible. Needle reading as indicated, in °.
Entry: 180 °
